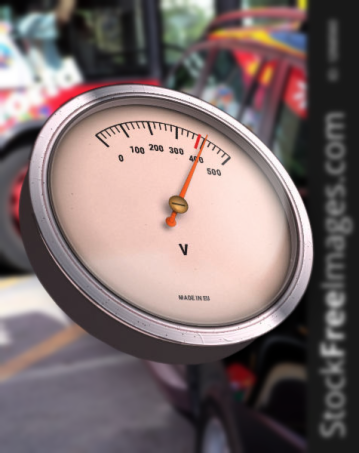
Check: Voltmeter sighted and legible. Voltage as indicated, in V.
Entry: 400 V
